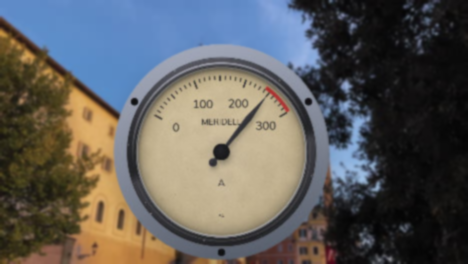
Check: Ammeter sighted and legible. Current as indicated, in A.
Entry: 250 A
